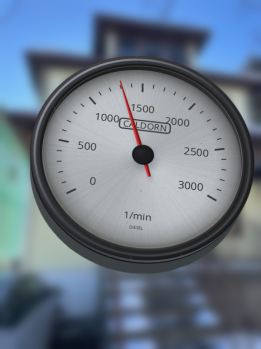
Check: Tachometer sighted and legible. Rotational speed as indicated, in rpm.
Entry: 1300 rpm
